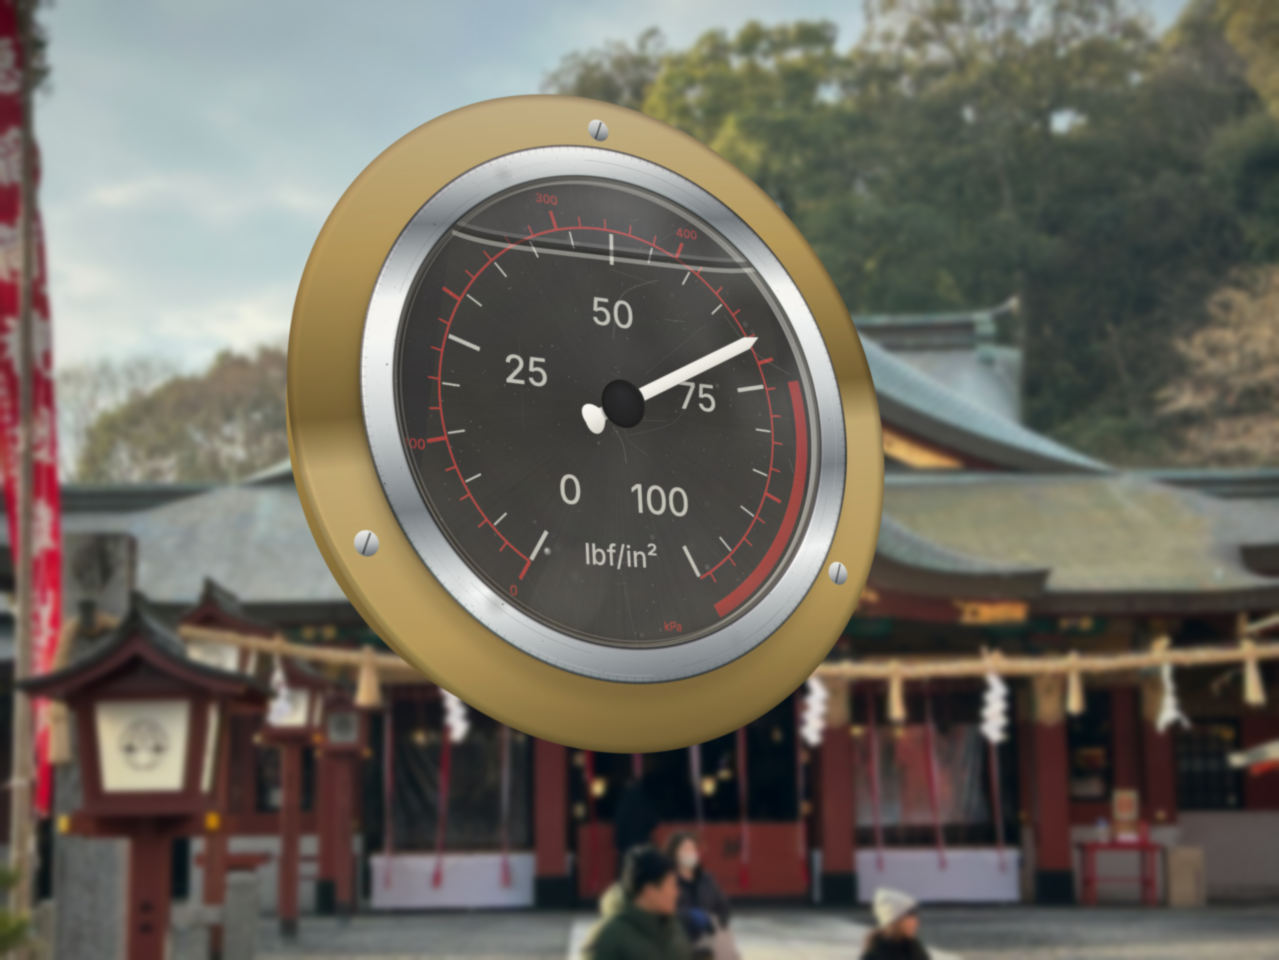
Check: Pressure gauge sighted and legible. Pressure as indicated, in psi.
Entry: 70 psi
